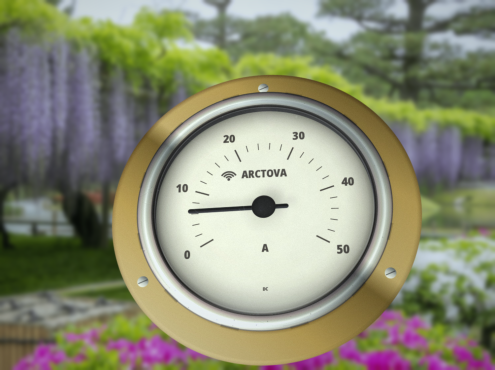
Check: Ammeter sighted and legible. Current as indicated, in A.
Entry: 6 A
